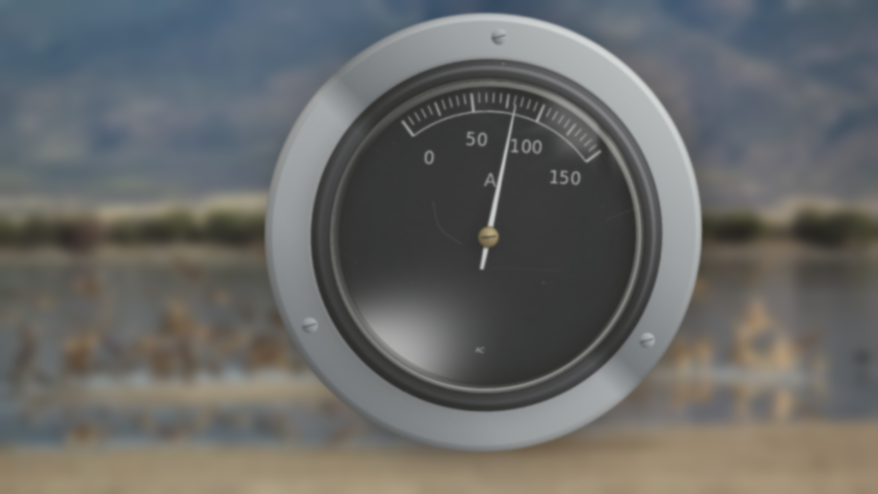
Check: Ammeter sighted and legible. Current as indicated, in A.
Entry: 80 A
